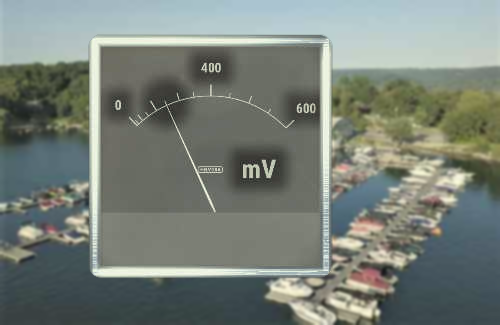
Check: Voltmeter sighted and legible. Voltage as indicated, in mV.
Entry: 250 mV
